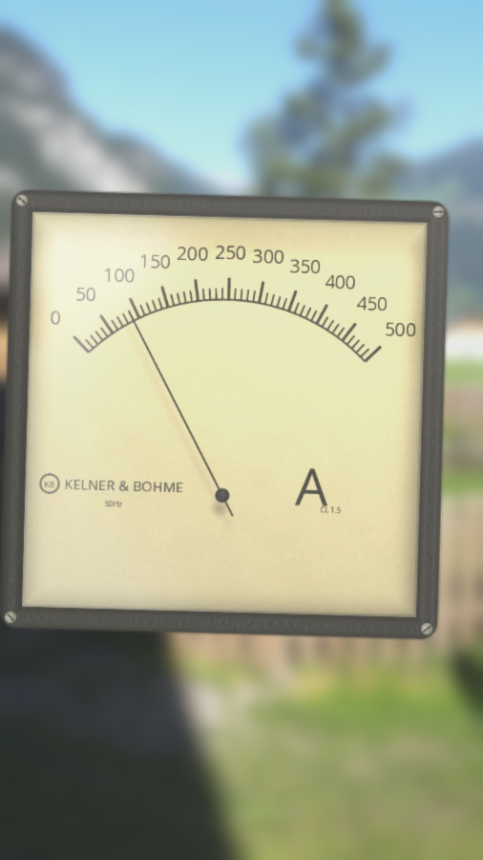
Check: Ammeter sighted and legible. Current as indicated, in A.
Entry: 90 A
